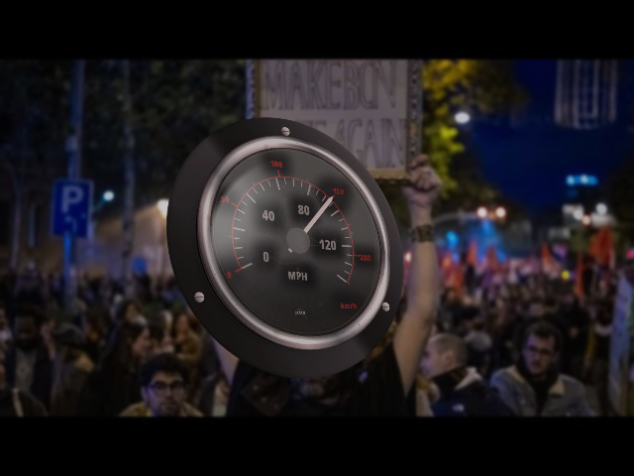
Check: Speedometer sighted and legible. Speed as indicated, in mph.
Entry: 92.5 mph
